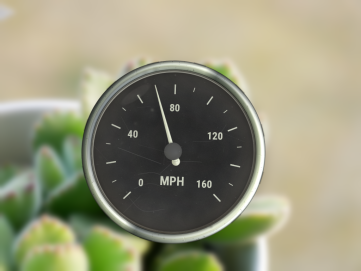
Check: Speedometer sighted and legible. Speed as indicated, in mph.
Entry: 70 mph
